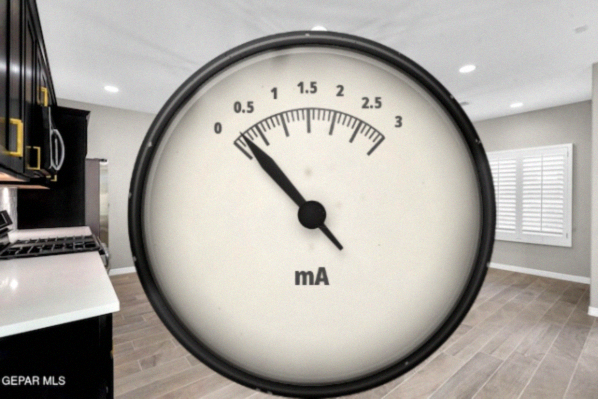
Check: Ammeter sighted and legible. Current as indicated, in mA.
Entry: 0.2 mA
